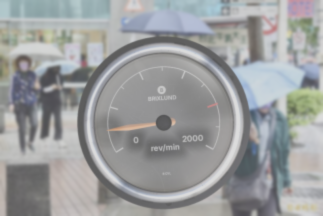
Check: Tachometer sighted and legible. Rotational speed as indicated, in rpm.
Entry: 200 rpm
